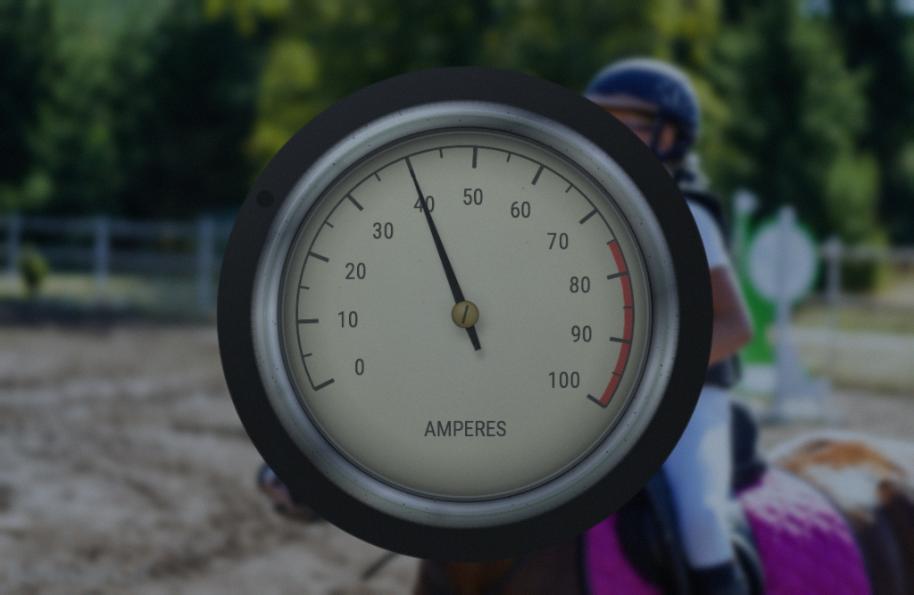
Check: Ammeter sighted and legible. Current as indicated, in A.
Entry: 40 A
